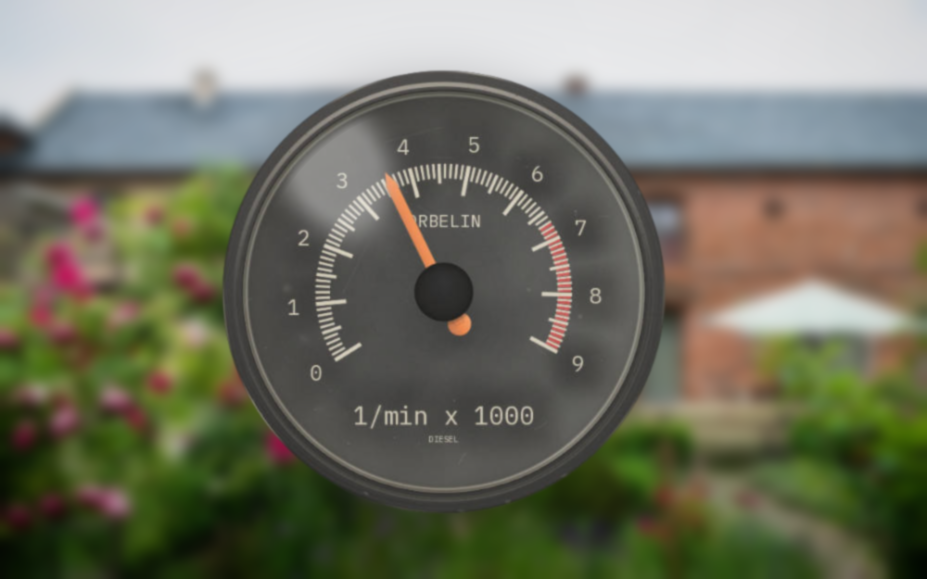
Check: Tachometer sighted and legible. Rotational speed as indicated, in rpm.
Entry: 3600 rpm
